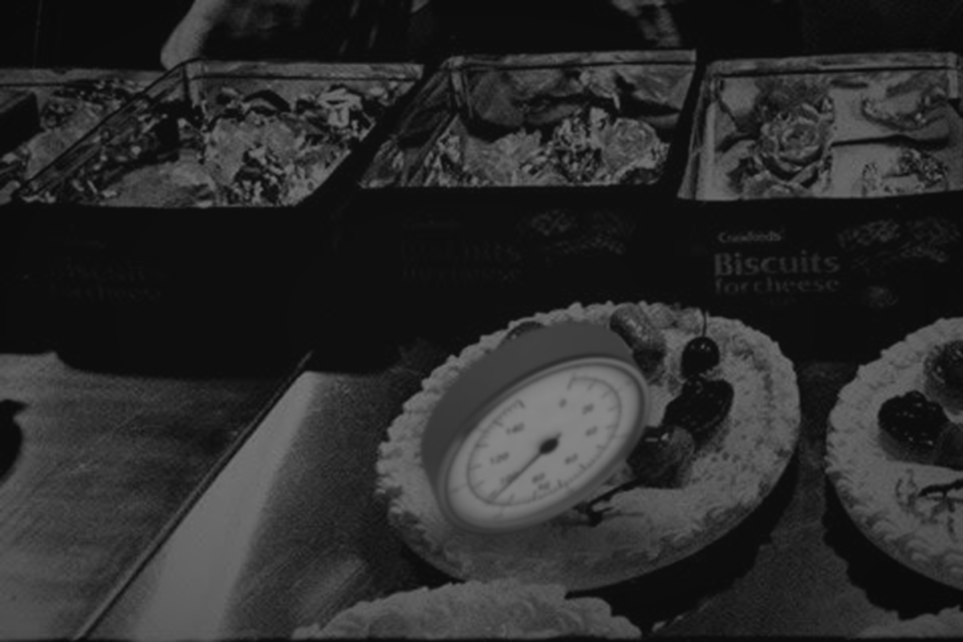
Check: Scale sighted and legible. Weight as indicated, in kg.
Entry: 100 kg
